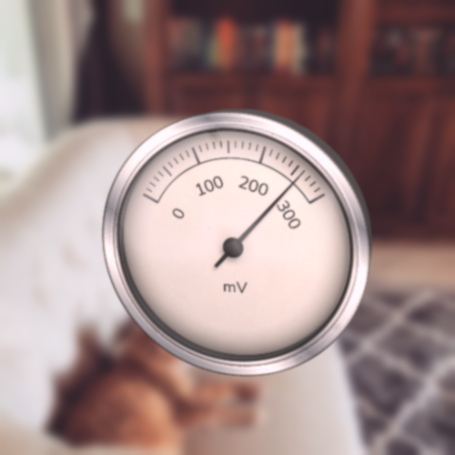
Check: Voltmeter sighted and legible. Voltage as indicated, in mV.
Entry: 260 mV
